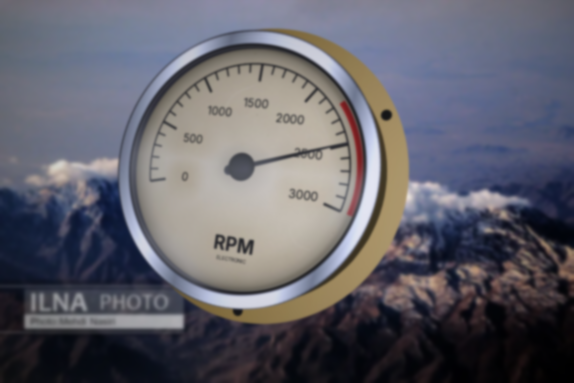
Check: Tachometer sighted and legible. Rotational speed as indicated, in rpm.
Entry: 2500 rpm
